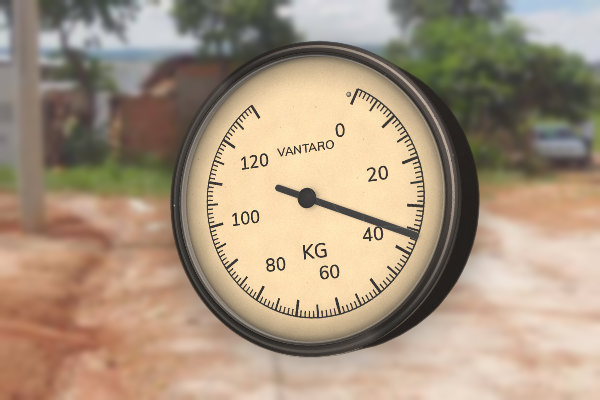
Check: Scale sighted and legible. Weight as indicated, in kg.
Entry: 36 kg
